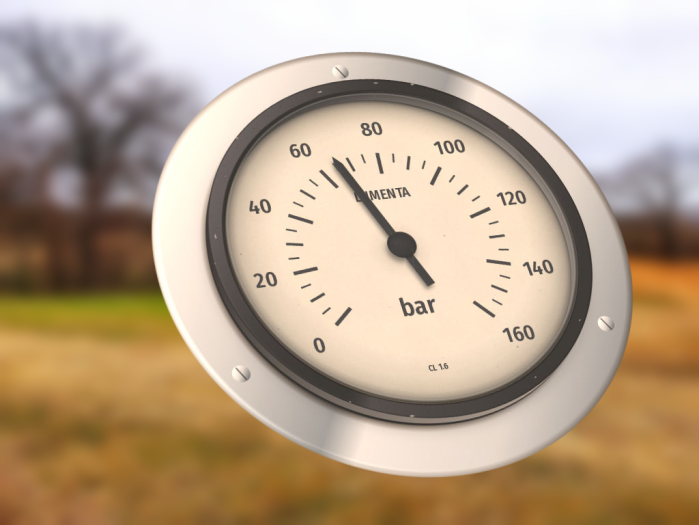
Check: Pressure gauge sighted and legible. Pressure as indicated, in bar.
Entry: 65 bar
